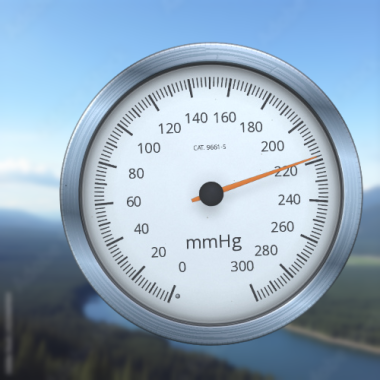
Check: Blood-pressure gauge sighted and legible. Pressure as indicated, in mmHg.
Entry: 218 mmHg
